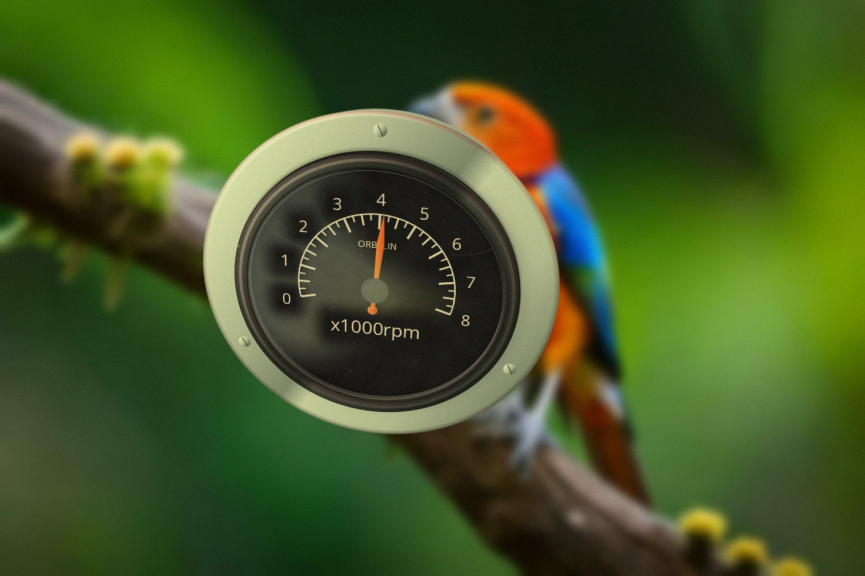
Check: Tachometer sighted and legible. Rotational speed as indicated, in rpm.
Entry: 4125 rpm
